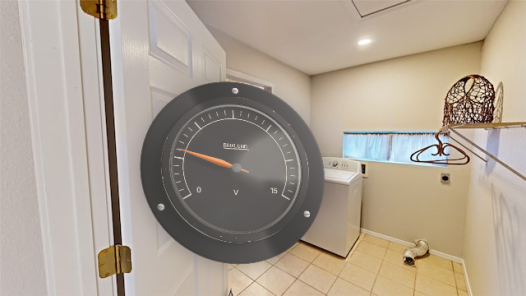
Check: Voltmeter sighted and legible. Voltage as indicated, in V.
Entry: 3 V
